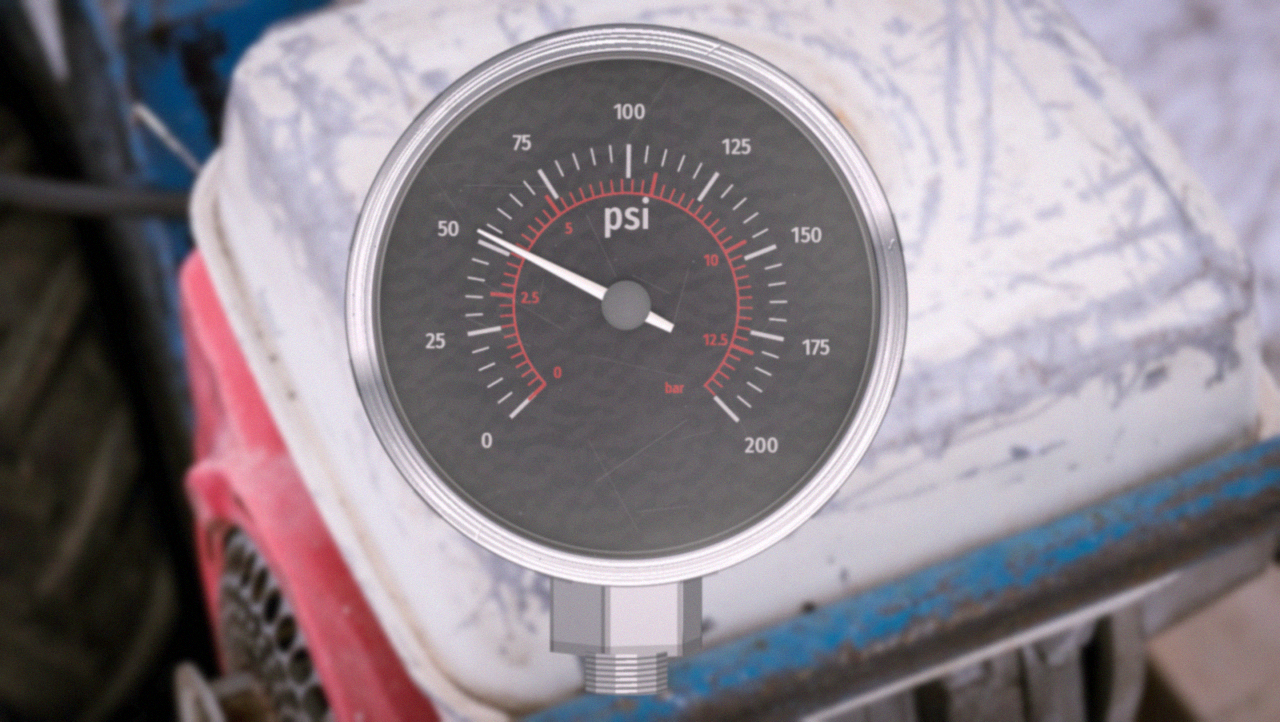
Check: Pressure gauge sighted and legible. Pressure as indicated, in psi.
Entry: 52.5 psi
